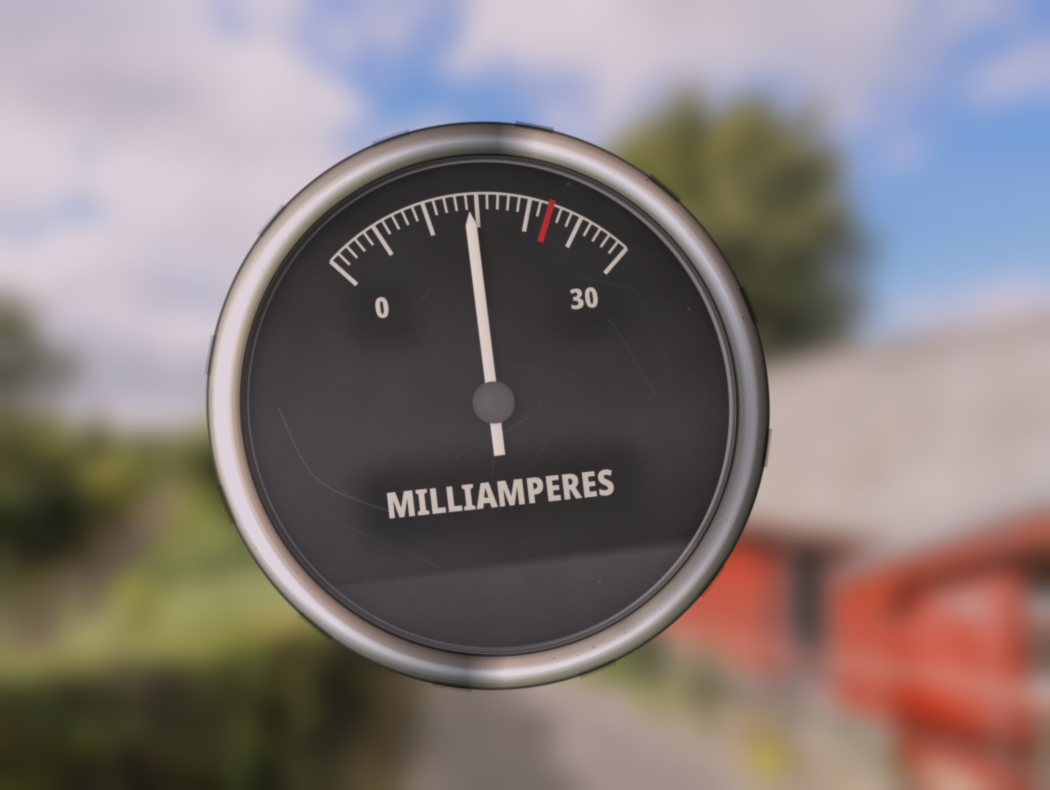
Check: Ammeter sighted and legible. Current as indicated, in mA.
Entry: 14 mA
